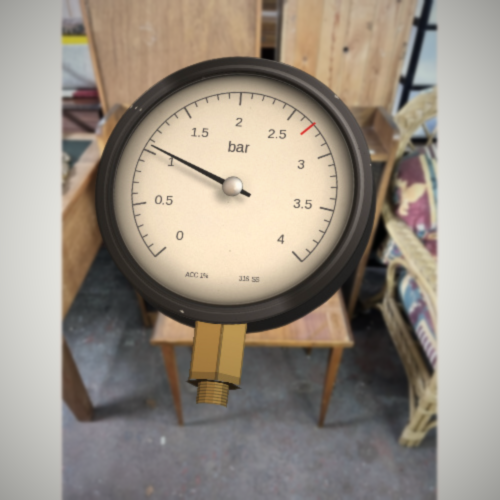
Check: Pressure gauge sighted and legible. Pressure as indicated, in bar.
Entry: 1.05 bar
